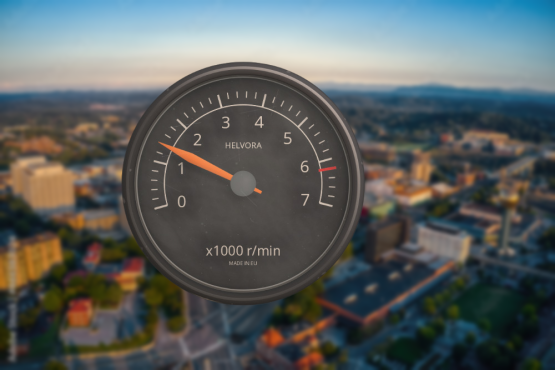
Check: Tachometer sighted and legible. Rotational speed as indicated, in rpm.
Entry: 1400 rpm
